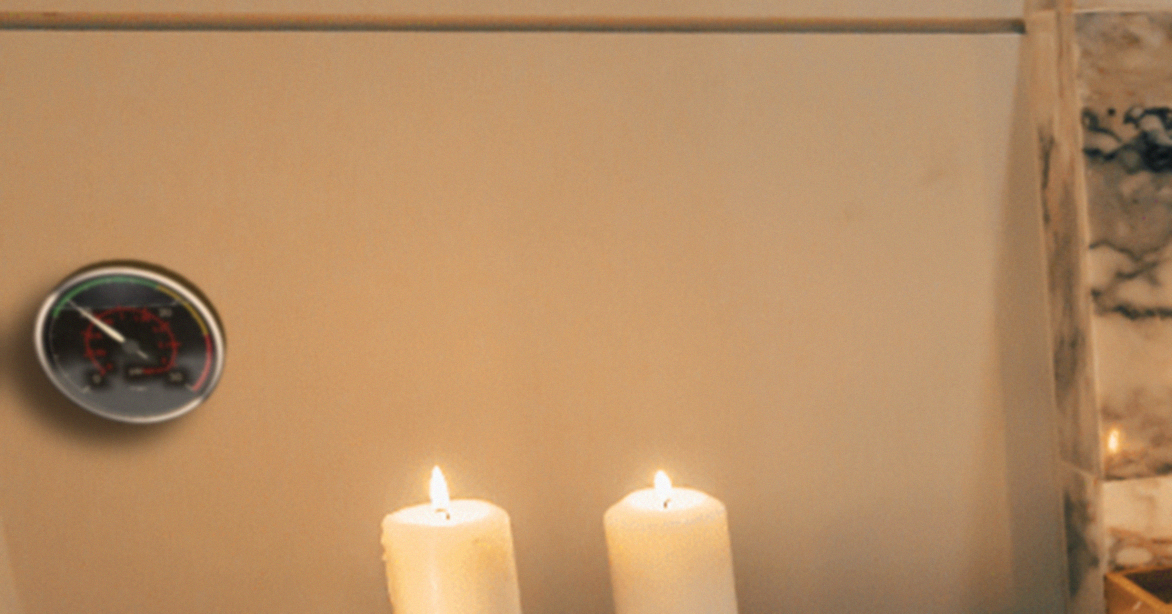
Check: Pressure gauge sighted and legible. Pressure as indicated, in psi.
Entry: 10 psi
